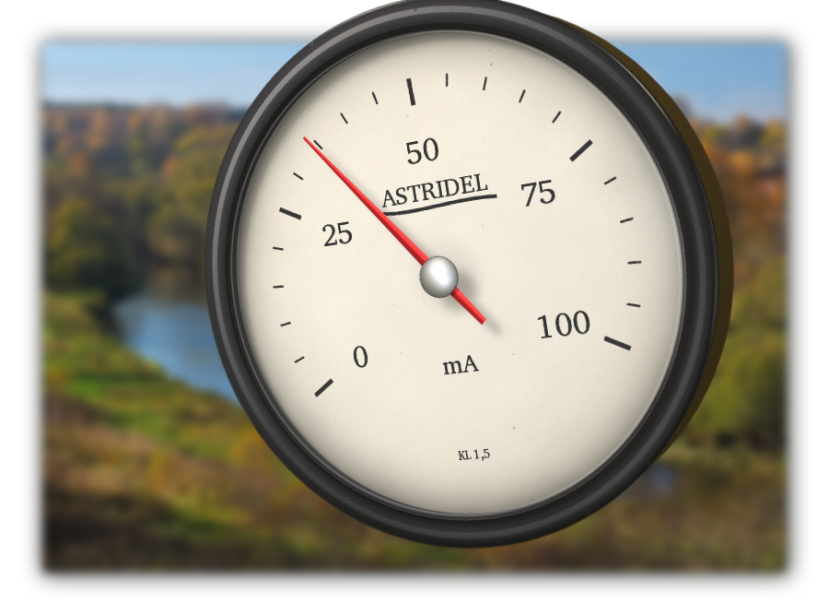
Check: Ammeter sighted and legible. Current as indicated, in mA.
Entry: 35 mA
